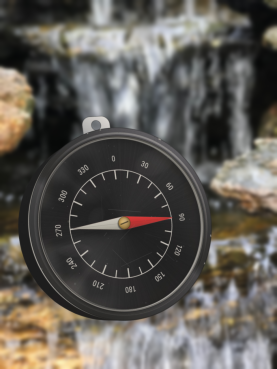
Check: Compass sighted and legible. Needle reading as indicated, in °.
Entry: 90 °
